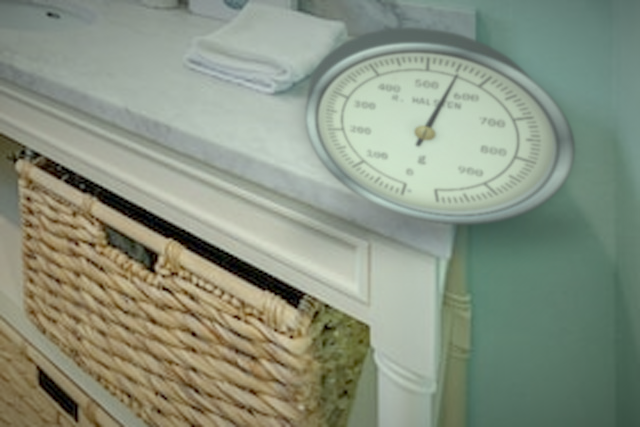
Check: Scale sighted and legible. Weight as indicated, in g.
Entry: 550 g
